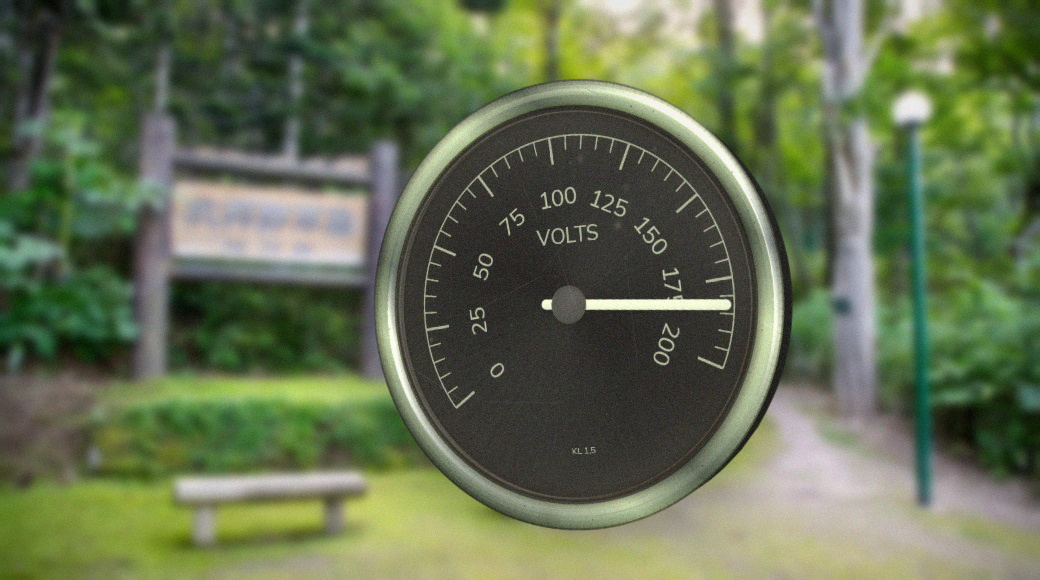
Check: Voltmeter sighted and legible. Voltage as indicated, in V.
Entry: 182.5 V
